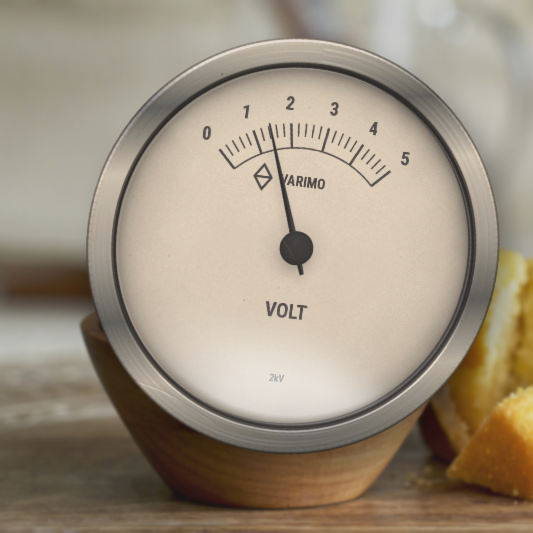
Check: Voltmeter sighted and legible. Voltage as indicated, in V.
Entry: 1.4 V
